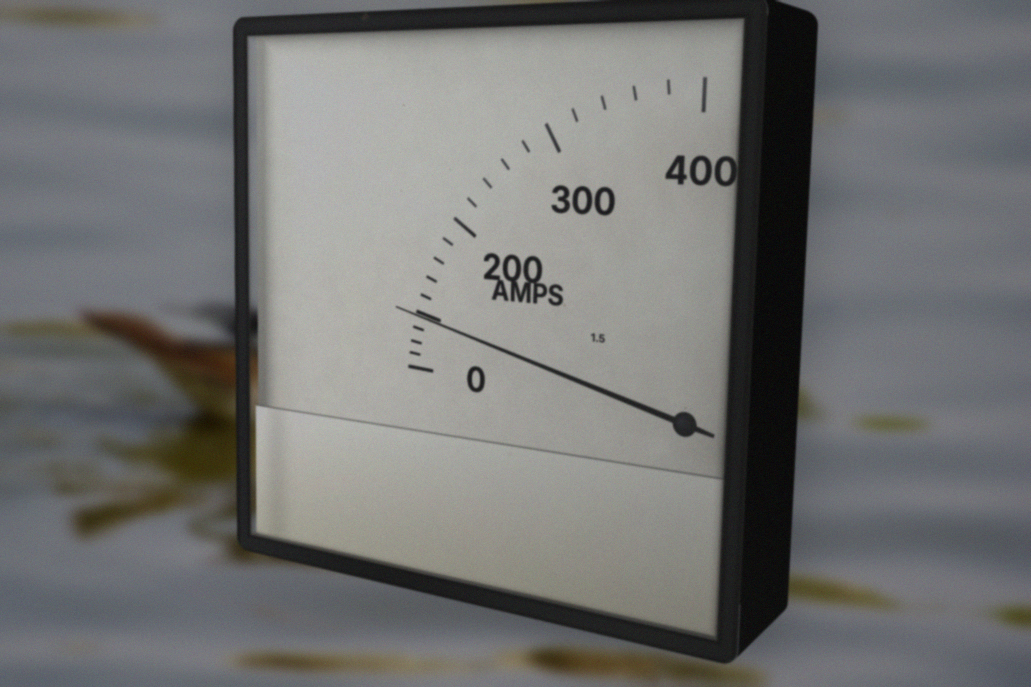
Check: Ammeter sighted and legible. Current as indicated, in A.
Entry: 100 A
